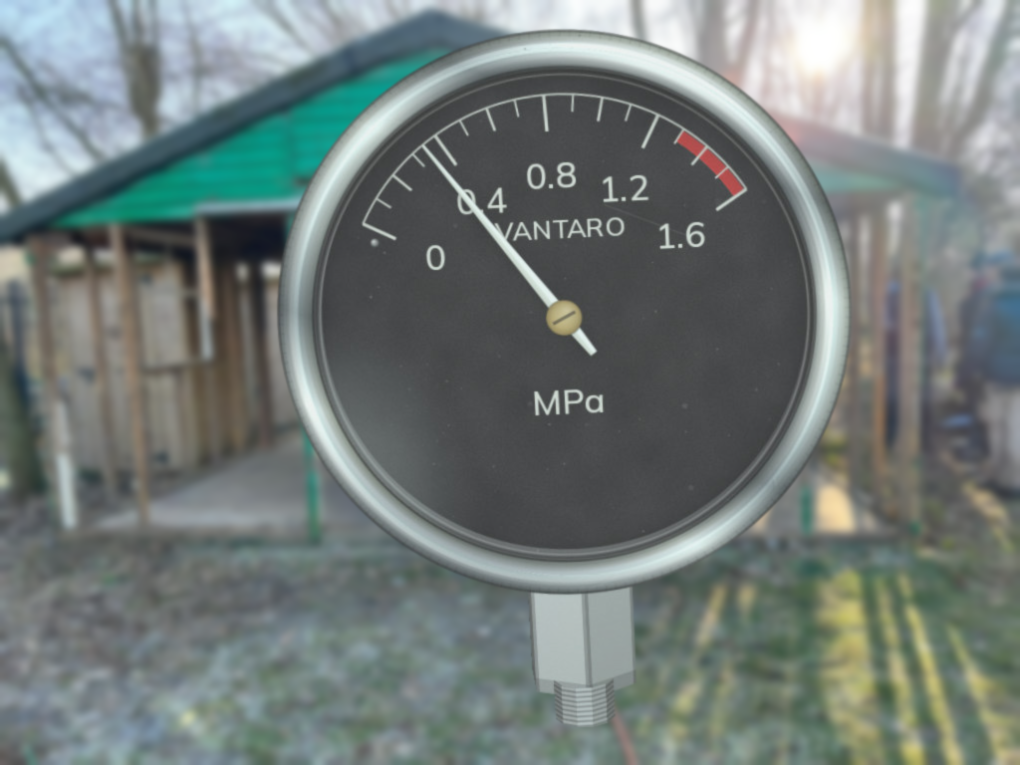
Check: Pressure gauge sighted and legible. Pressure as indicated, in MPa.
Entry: 0.35 MPa
